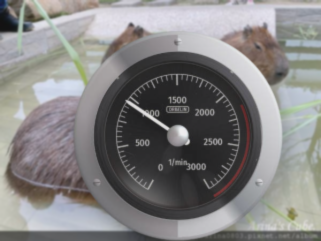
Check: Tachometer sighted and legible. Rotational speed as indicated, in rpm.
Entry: 950 rpm
